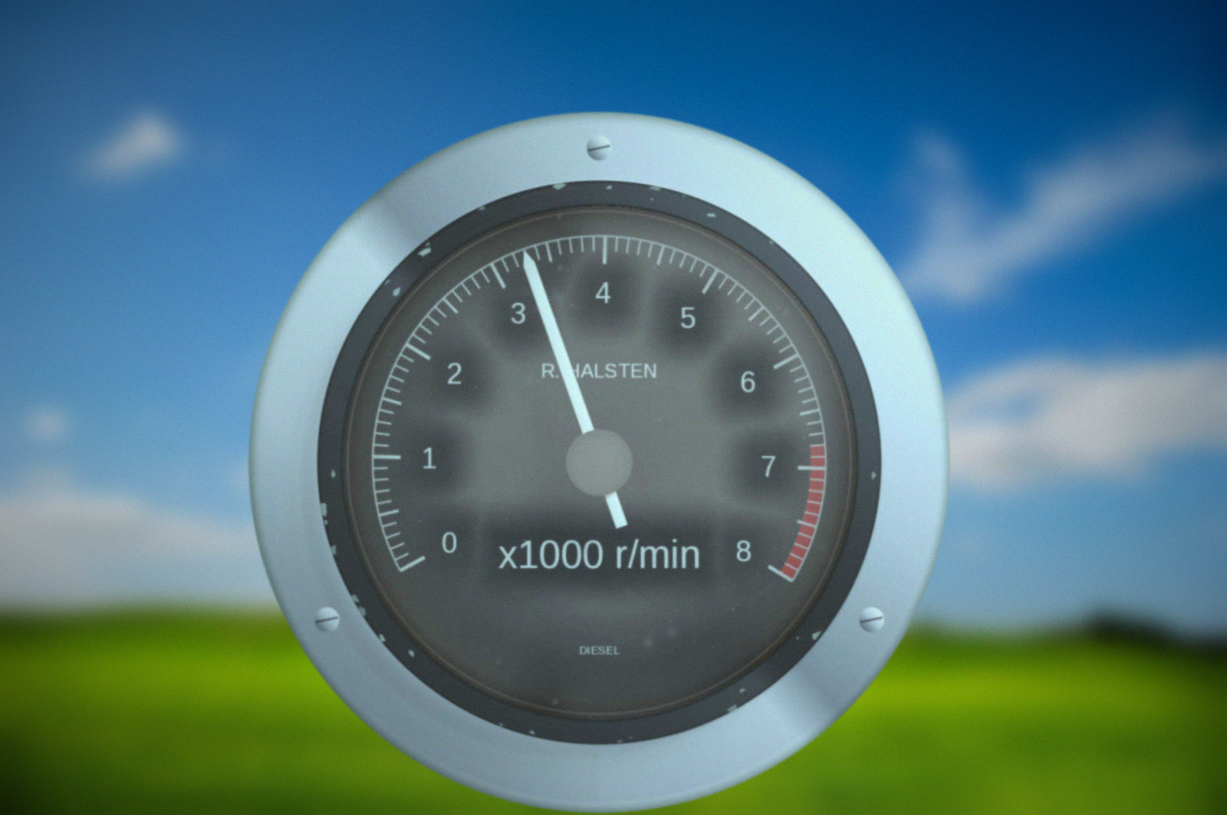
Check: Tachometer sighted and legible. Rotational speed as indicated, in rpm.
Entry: 3300 rpm
